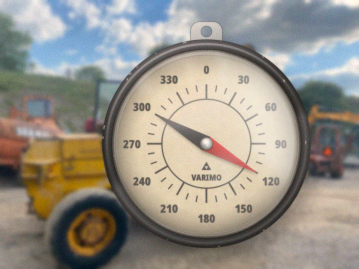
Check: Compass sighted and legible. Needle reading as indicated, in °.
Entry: 120 °
